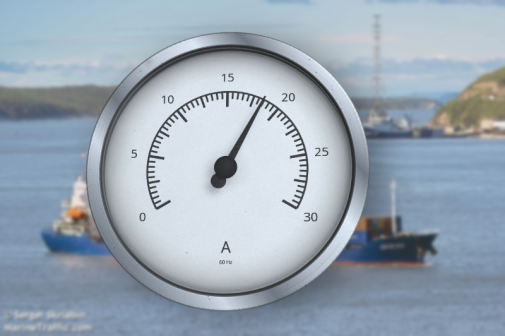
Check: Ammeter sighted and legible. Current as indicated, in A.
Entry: 18.5 A
